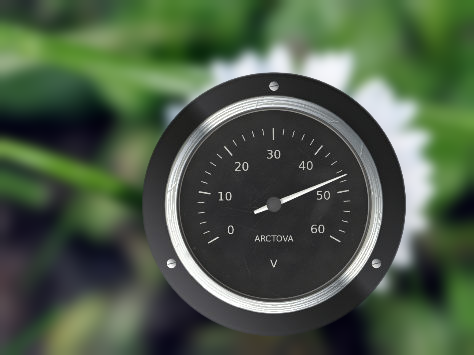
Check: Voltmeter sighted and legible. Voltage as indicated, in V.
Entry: 47 V
